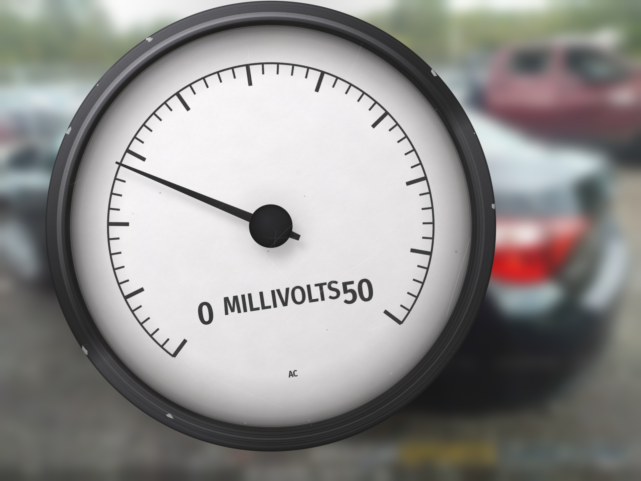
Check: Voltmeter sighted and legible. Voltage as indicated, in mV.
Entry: 14 mV
